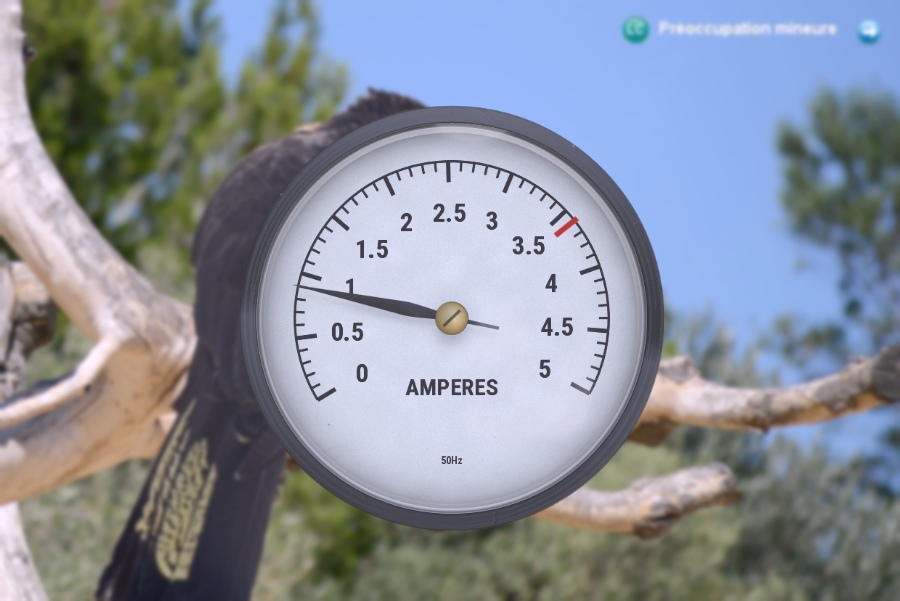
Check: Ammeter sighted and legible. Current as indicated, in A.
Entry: 0.9 A
